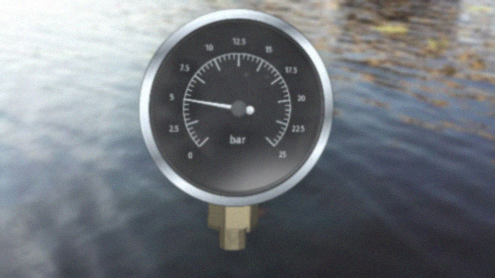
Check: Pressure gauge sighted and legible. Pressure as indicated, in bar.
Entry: 5 bar
